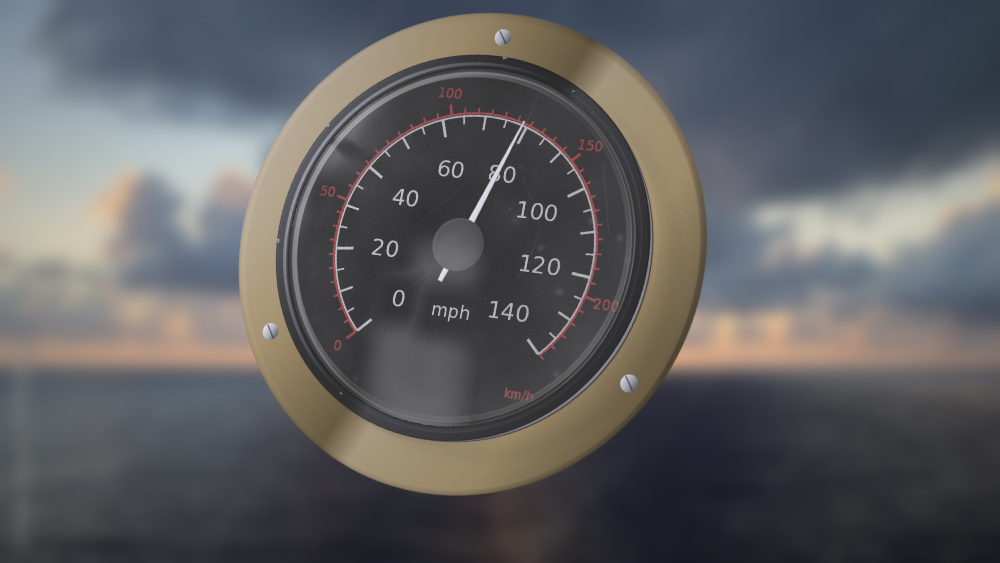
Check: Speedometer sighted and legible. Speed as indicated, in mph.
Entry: 80 mph
